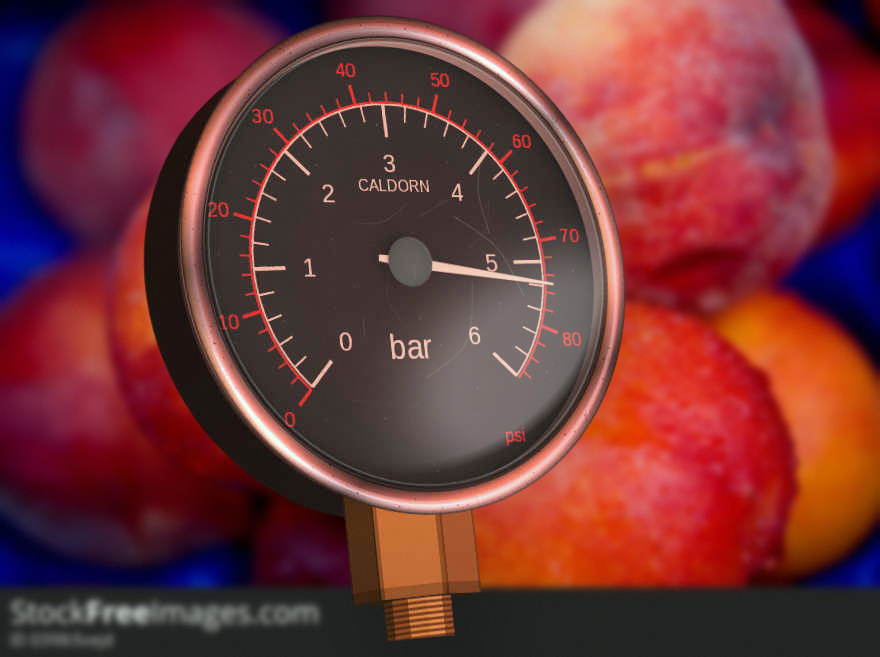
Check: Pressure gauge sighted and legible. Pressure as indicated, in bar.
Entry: 5.2 bar
